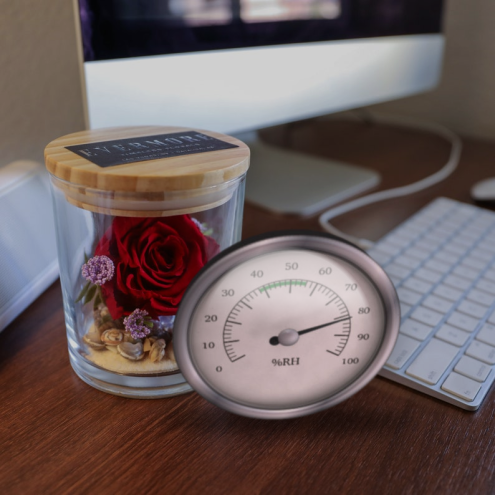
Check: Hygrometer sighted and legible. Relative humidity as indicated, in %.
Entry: 80 %
